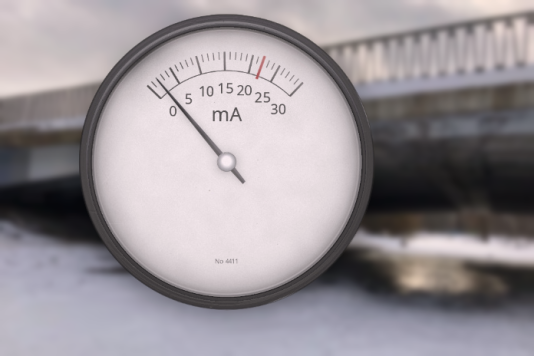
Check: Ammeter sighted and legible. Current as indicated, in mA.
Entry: 2 mA
